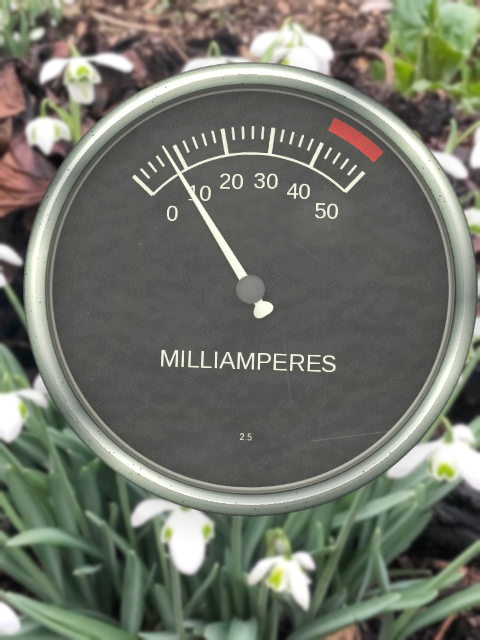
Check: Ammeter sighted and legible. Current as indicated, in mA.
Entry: 8 mA
